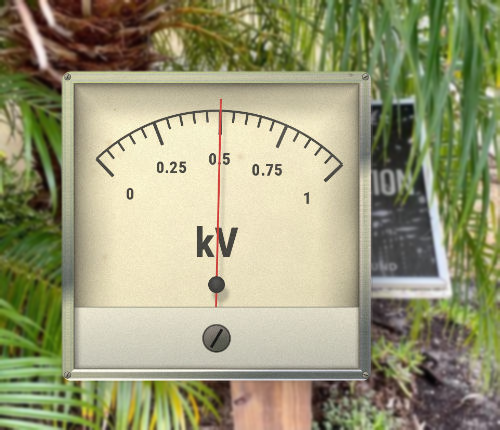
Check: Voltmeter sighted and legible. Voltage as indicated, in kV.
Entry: 0.5 kV
